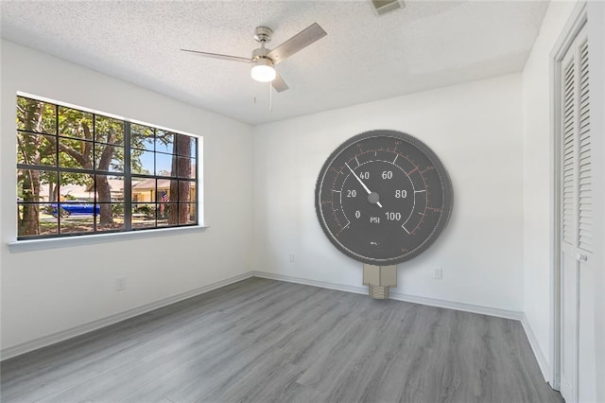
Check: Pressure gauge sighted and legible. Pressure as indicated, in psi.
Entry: 35 psi
